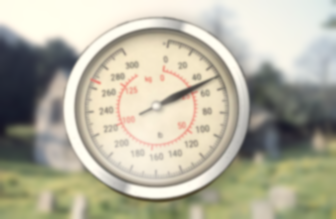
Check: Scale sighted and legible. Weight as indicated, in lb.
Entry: 50 lb
